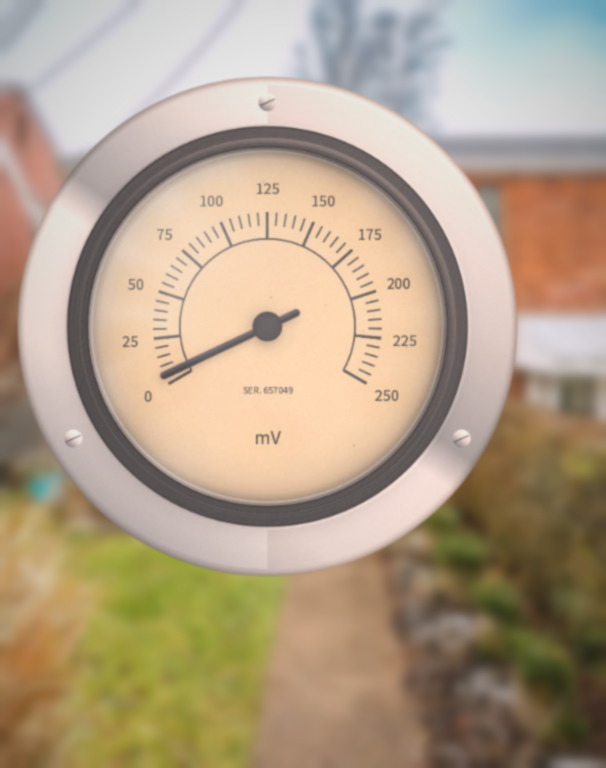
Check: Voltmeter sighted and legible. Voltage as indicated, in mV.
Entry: 5 mV
